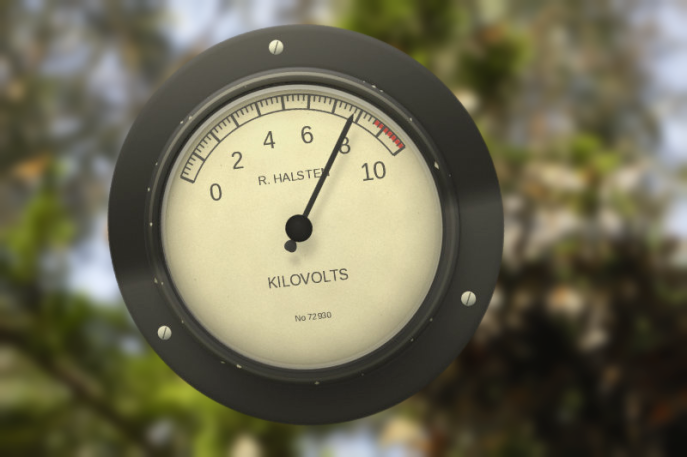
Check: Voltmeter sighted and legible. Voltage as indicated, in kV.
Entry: 7.8 kV
